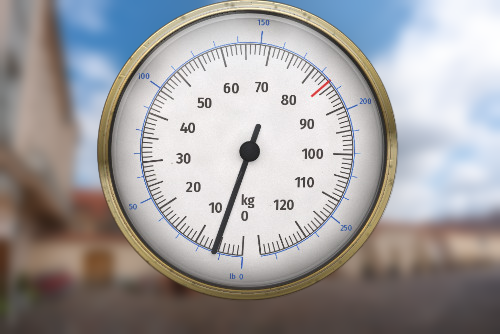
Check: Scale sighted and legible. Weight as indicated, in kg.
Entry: 6 kg
